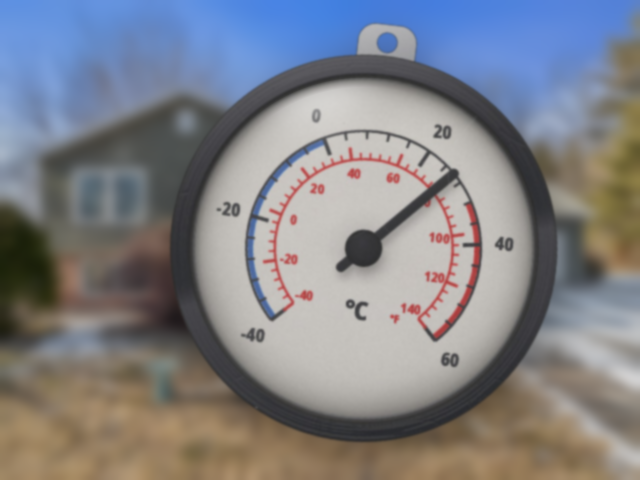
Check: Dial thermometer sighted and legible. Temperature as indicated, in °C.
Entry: 26 °C
